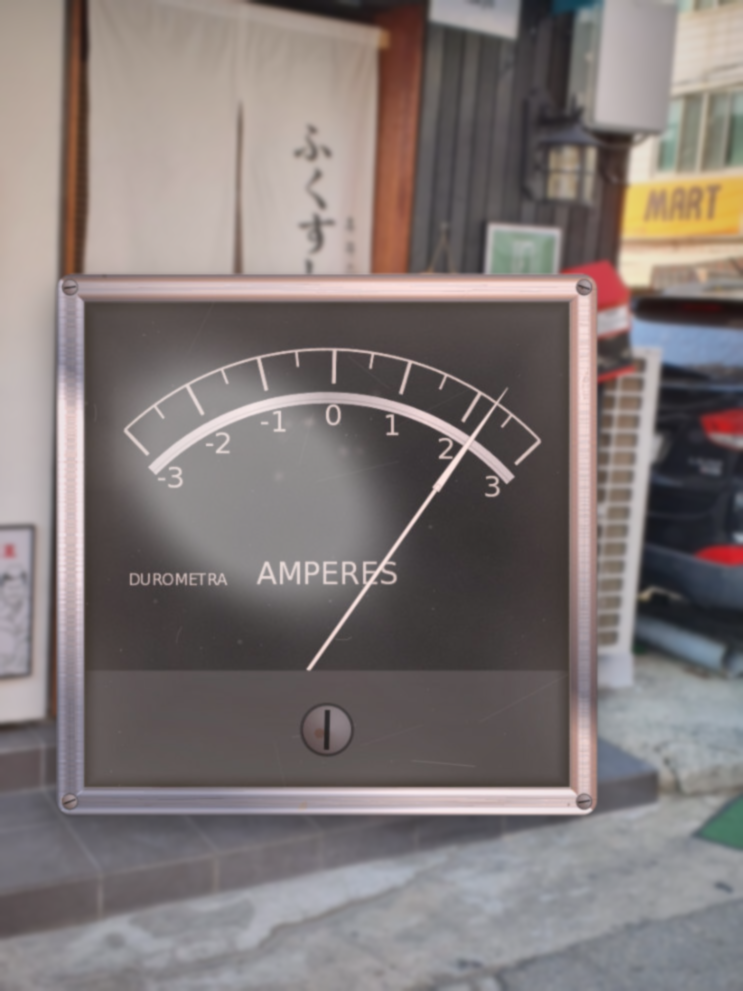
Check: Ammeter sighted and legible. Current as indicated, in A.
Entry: 2.25 A
